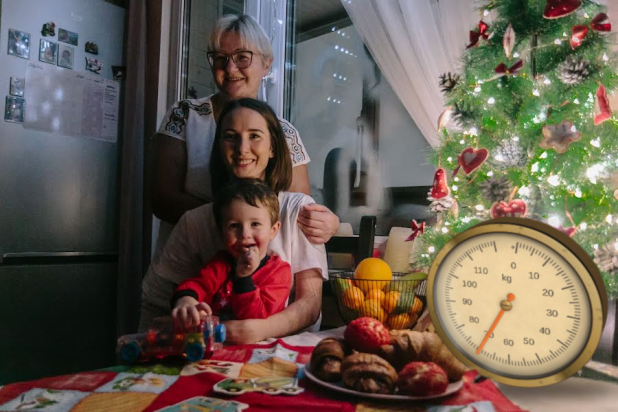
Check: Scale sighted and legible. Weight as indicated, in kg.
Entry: 70 kg
